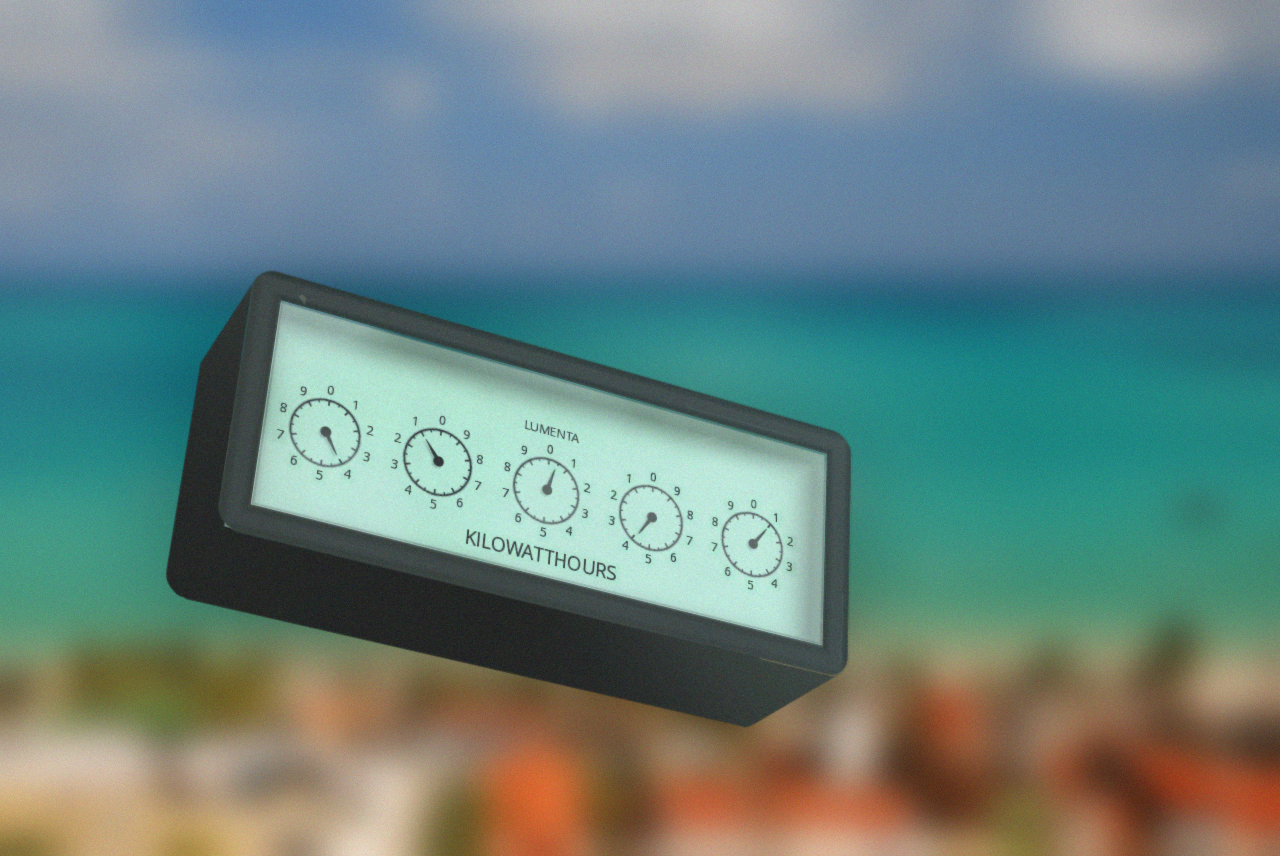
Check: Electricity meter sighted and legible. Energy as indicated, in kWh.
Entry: 41041 kWh
